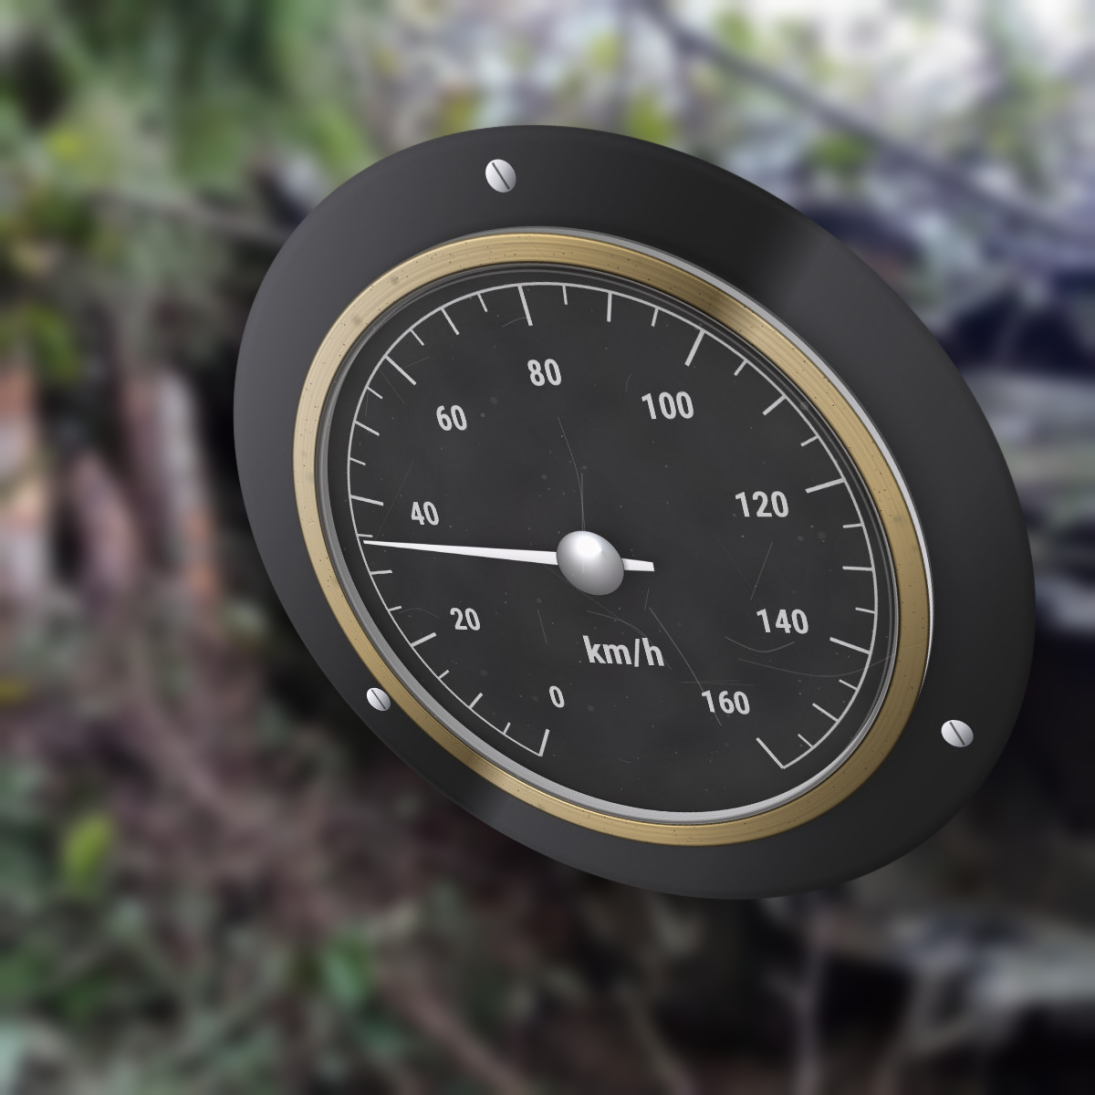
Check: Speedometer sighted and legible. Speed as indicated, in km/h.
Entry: 35 km/h
